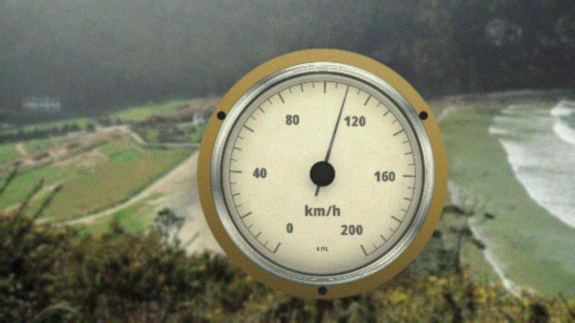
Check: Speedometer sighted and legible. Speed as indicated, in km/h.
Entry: 110 km/h
